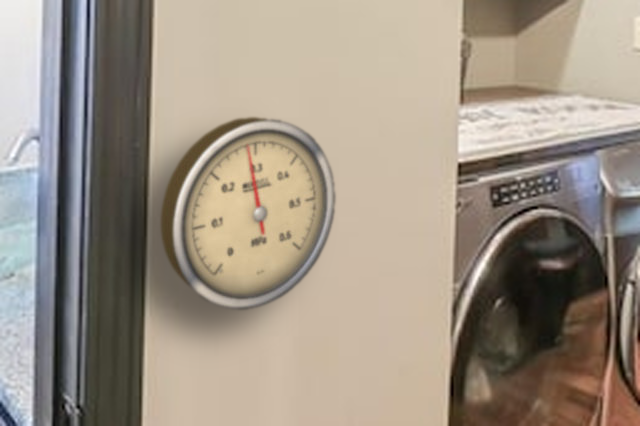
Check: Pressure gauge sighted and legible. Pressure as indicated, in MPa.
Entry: 0.28 MPa
